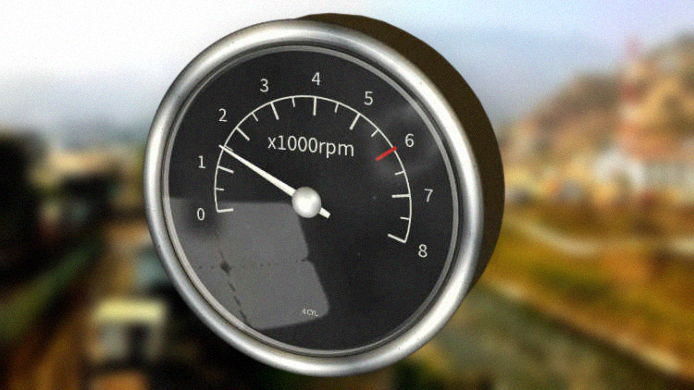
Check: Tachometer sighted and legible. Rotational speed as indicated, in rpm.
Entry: 1500 rpm
